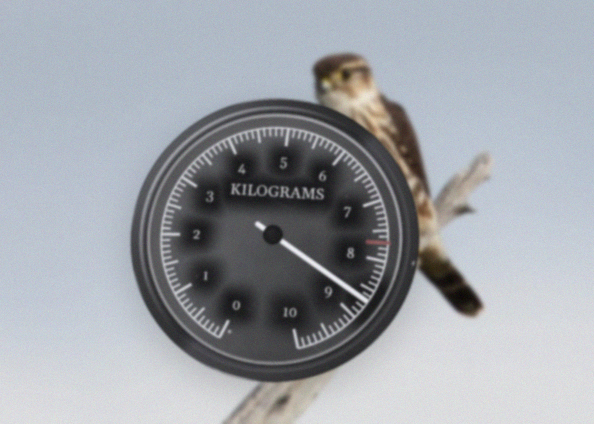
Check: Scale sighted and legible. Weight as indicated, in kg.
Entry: 8.7 kg
